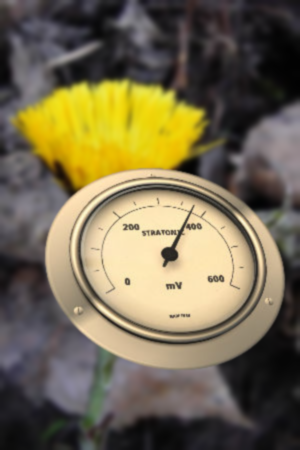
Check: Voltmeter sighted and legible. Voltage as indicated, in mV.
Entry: 375 mV
